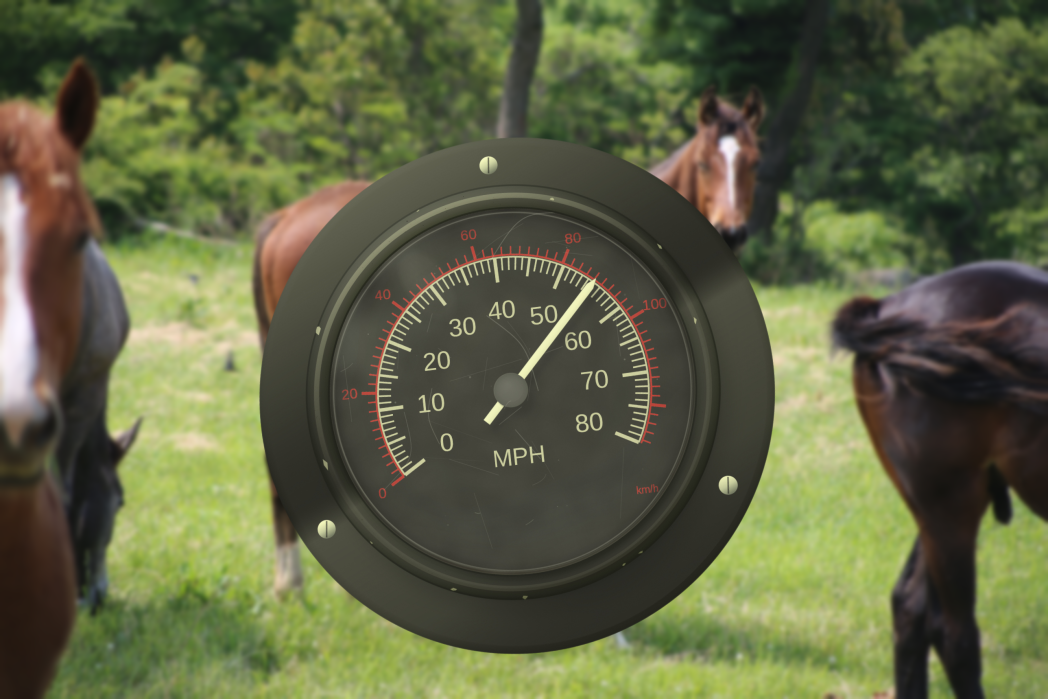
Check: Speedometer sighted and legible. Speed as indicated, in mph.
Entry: 55 mph
